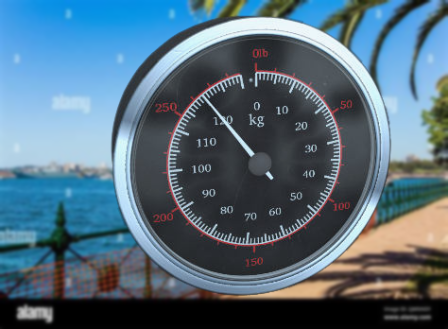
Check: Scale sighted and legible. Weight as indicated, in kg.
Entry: 120 kg
